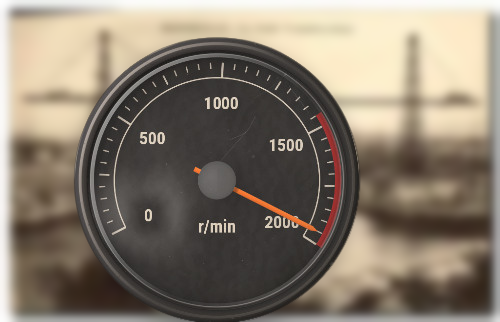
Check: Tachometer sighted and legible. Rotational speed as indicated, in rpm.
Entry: 1950 rpm
